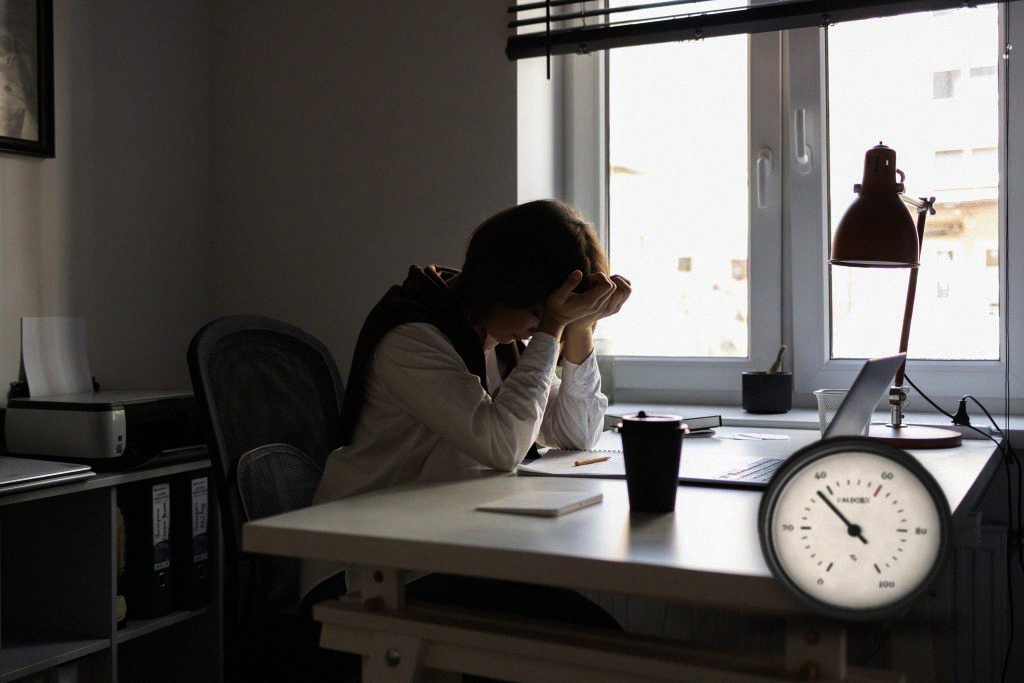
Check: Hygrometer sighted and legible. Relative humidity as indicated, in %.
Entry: 36 %
